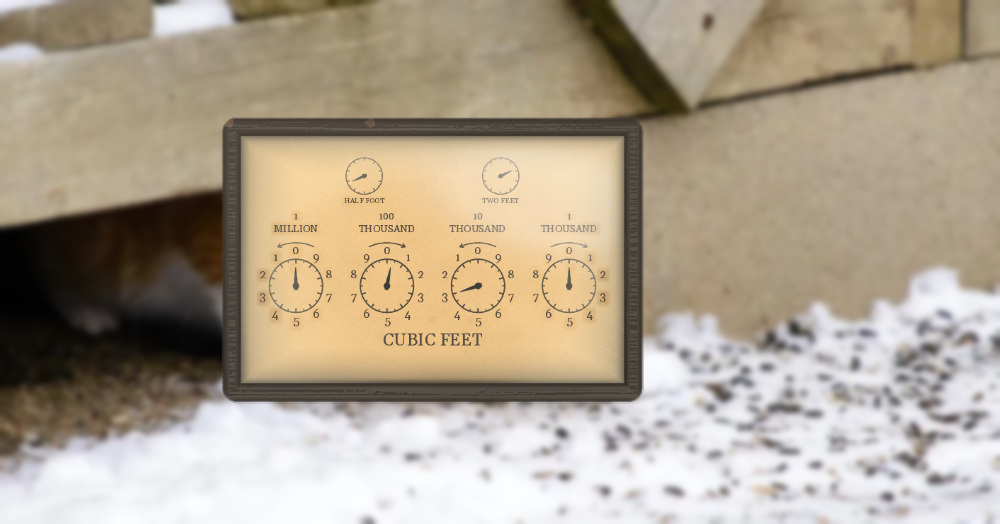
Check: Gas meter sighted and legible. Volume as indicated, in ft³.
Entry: 3000 ft³
